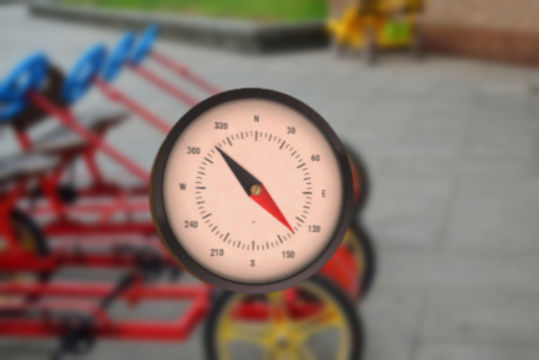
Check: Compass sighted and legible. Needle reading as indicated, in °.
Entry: 135 °
